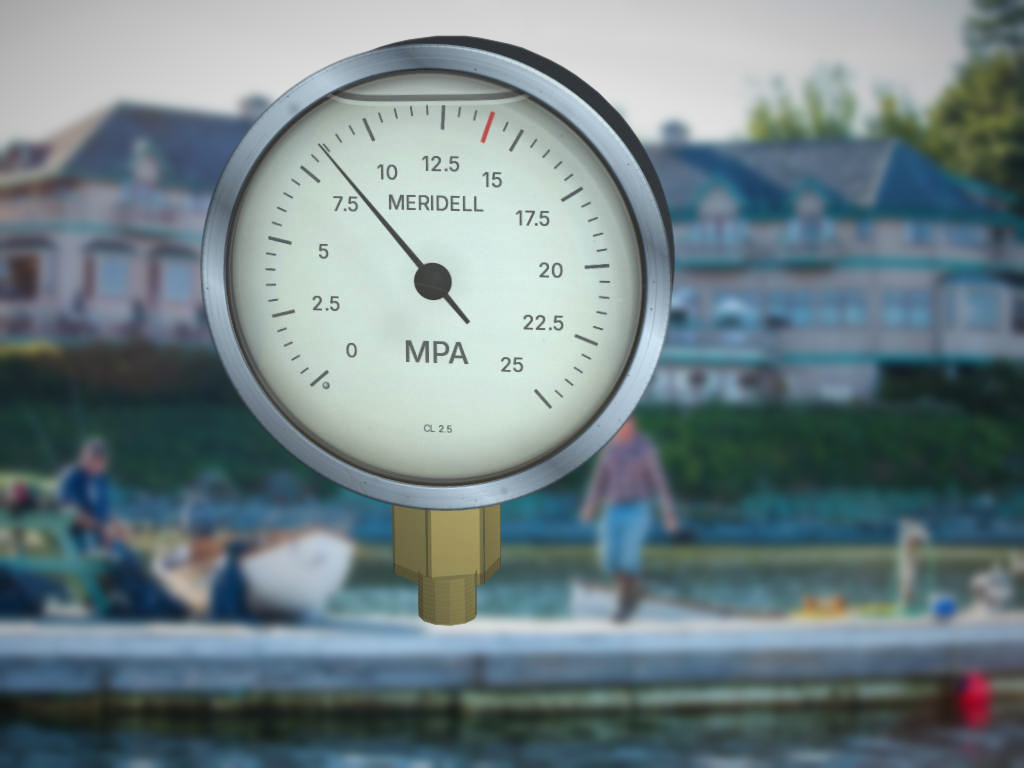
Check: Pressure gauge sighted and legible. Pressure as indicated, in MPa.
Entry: 8.5 MPa
